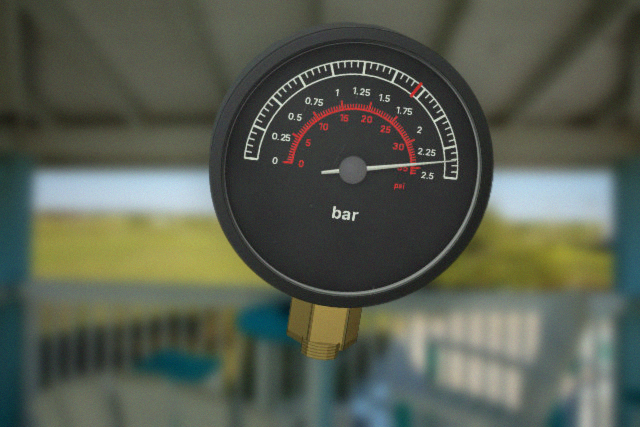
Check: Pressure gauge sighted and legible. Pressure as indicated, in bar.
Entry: 2.35 bar
